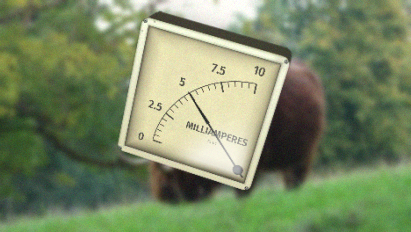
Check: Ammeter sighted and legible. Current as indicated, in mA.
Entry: 5 mA
